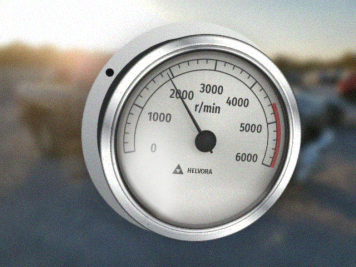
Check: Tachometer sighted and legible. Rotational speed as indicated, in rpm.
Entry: 1900 rpm
